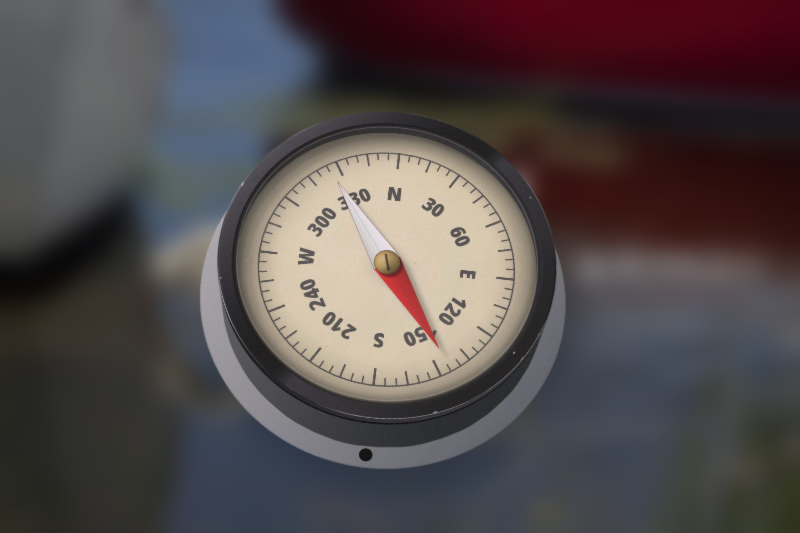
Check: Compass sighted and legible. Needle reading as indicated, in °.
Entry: 145 °
